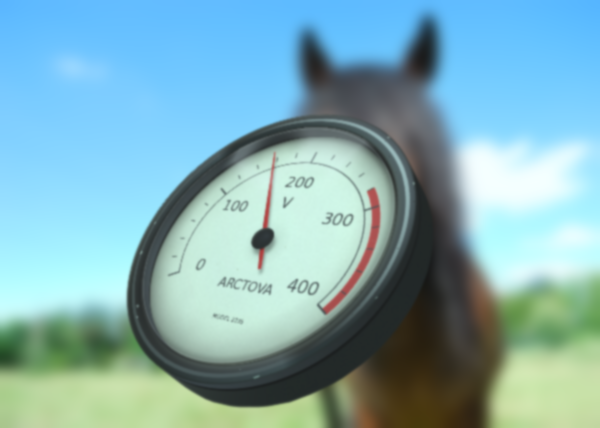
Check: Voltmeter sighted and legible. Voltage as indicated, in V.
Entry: 160 V
